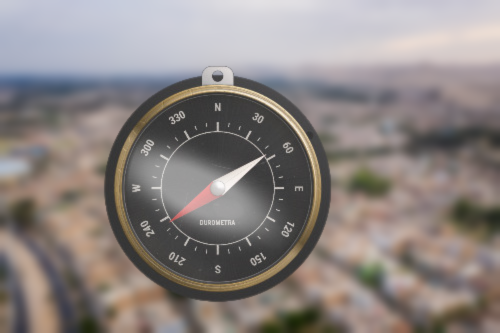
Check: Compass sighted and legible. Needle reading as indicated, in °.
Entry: 235 °
